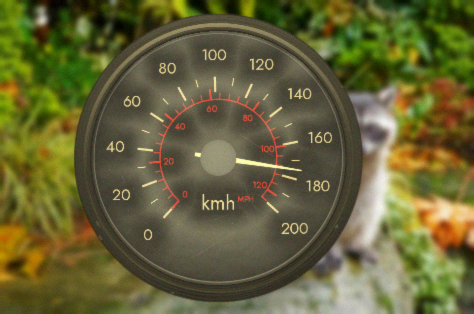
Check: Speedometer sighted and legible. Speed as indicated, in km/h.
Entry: 175 km/h
